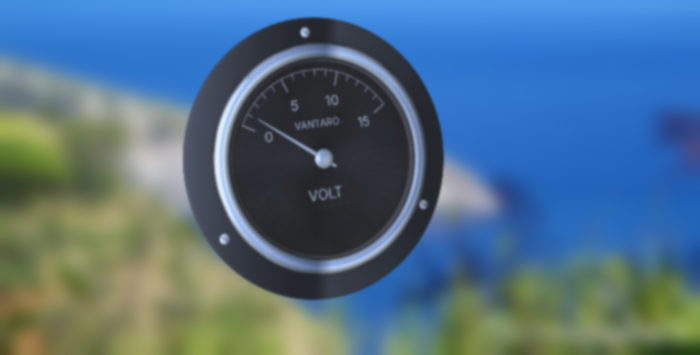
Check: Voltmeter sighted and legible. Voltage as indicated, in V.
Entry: 1 V
